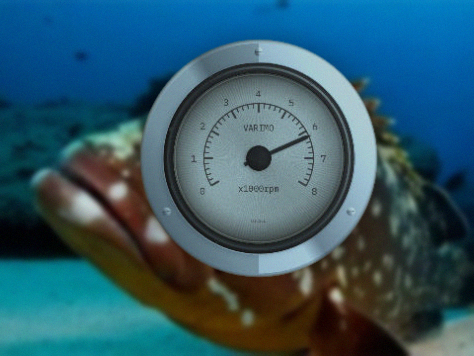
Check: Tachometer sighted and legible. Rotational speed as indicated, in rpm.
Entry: 6200 rpm
